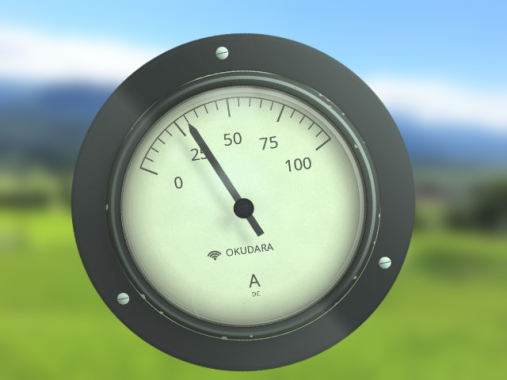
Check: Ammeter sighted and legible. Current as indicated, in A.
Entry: 30 A
